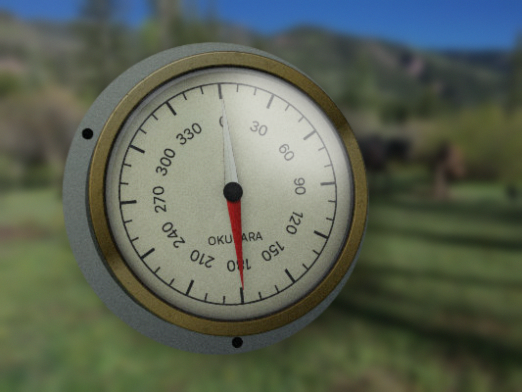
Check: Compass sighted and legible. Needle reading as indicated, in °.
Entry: 180 °
